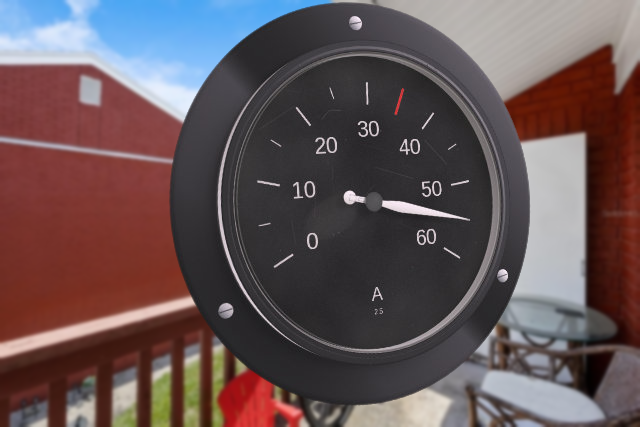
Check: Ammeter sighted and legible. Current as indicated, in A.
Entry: 55 A
